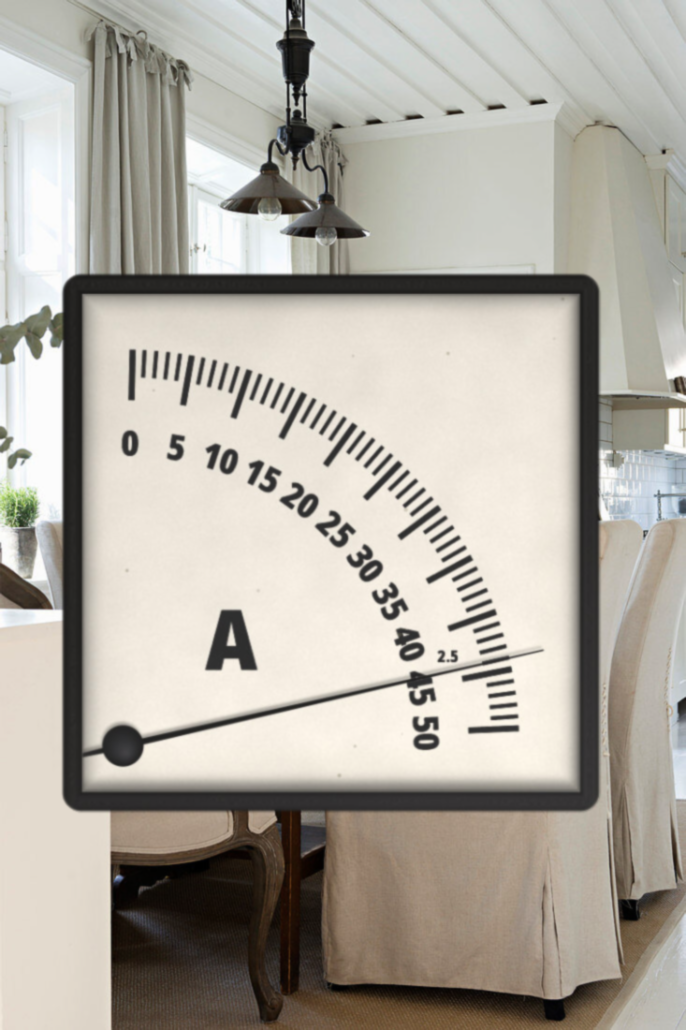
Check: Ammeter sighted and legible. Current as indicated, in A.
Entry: 44 A
